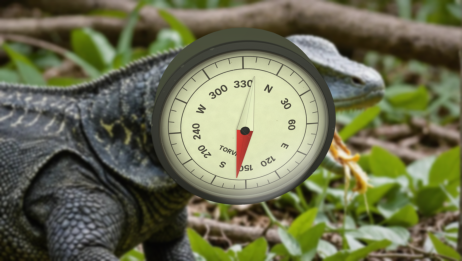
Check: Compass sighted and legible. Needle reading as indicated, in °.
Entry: 160 °
